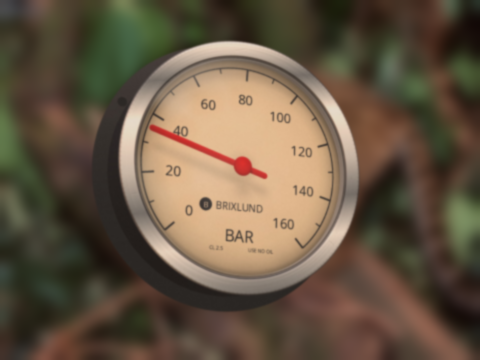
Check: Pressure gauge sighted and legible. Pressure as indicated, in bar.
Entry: 35 bar
